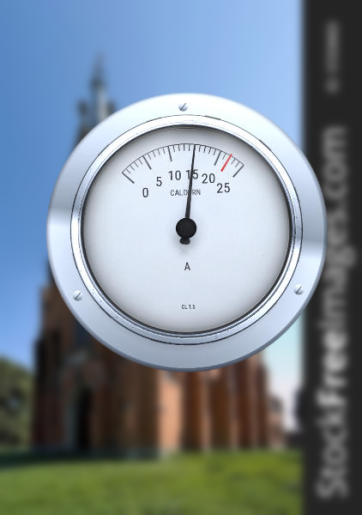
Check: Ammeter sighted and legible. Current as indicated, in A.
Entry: 15 A
